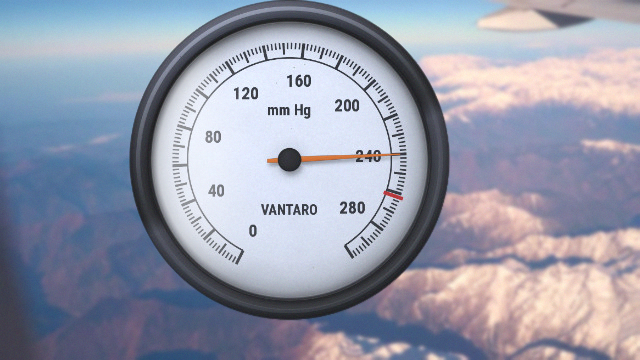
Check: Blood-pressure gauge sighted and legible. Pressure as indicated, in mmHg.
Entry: 240 mmHg
